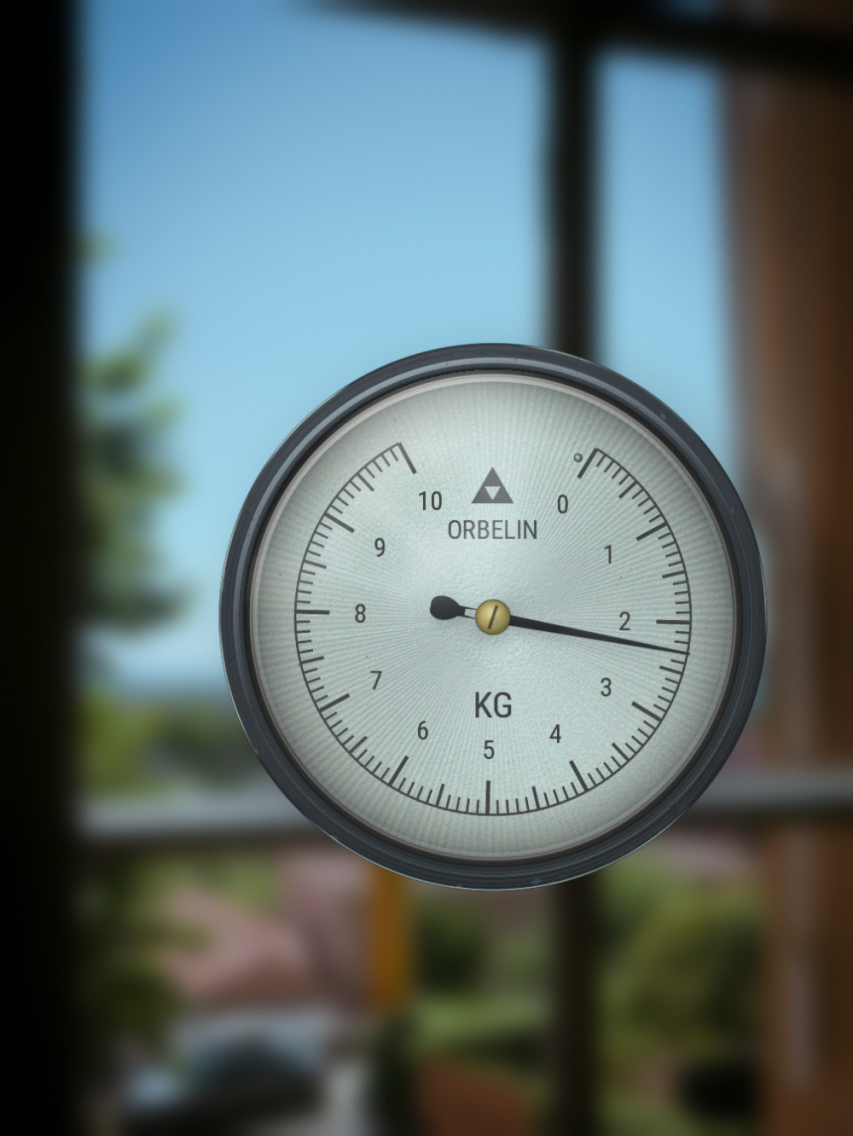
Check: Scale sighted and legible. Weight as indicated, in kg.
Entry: 2.3 kg
